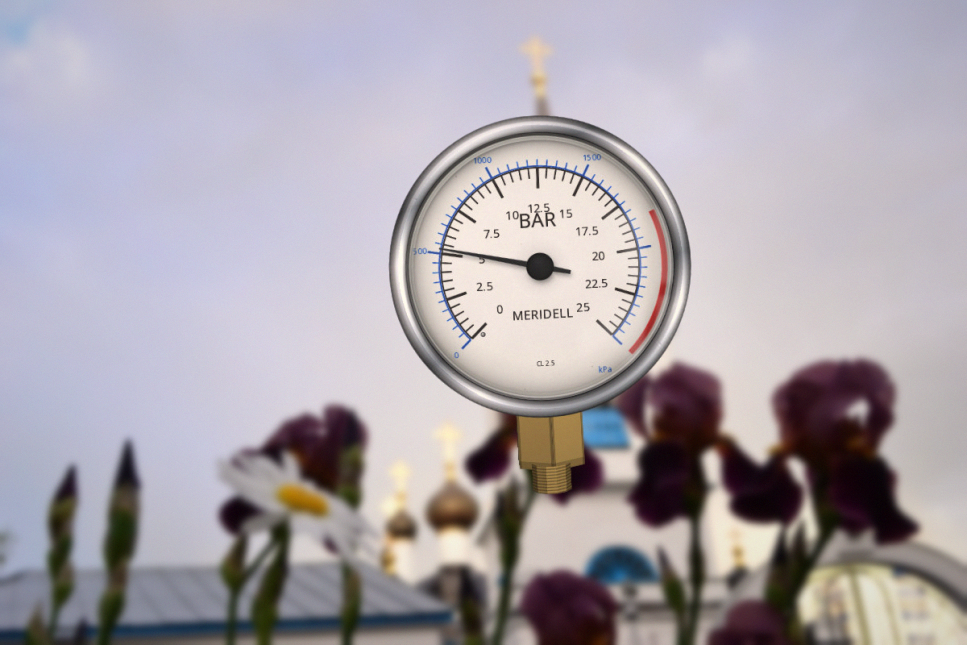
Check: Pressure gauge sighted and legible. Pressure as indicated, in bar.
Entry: 5.25 bar
